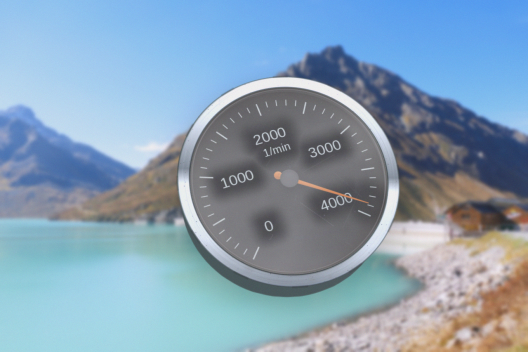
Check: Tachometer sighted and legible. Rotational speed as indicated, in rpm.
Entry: 3900 rpm
